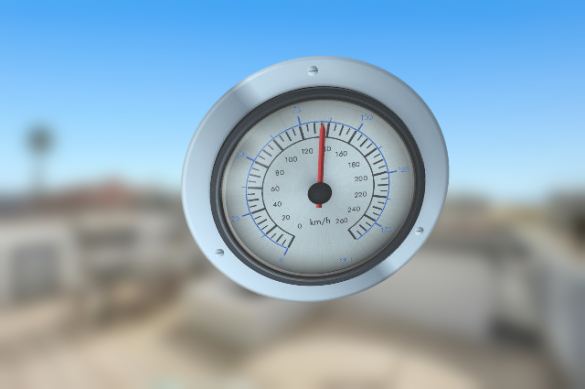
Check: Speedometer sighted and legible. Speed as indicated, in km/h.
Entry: 135 km/h
